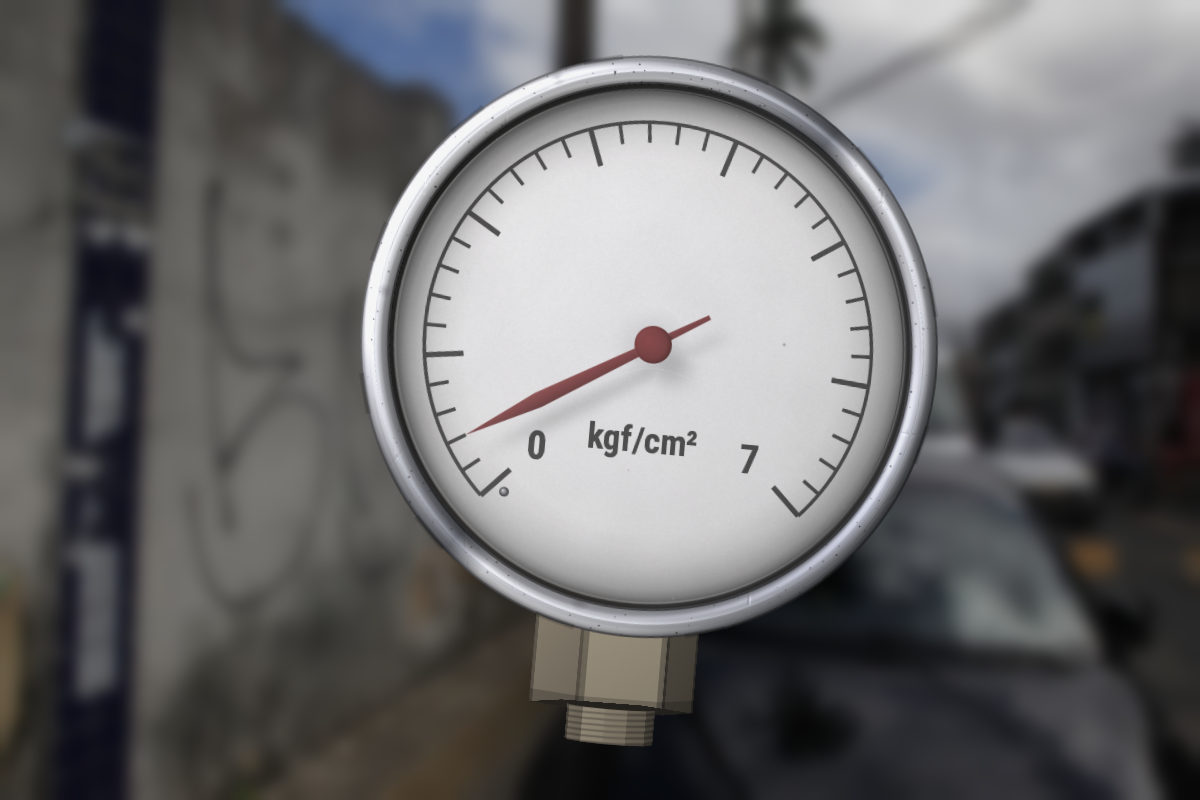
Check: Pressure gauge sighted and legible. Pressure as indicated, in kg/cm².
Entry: 0.4 kg/cm²
